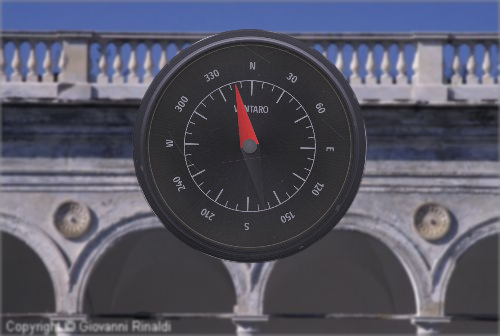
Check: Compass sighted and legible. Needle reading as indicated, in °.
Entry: 345 °
